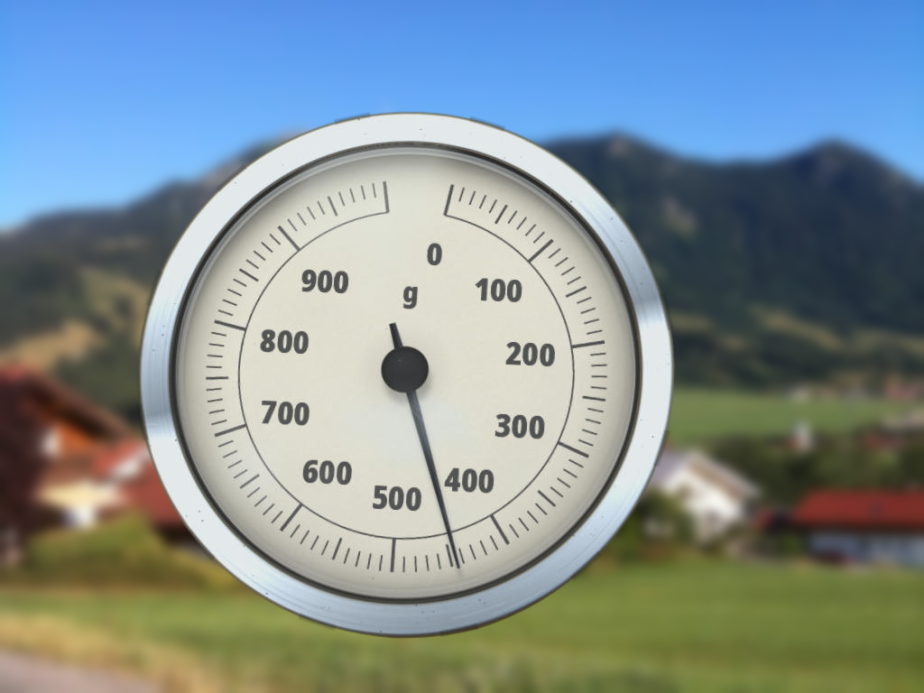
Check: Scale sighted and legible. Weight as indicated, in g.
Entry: 445 g
